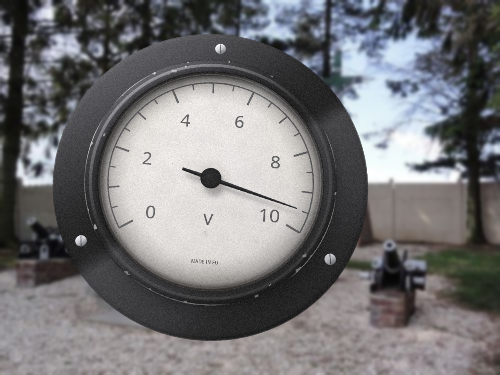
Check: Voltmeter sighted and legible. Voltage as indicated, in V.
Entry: 9.5 V
